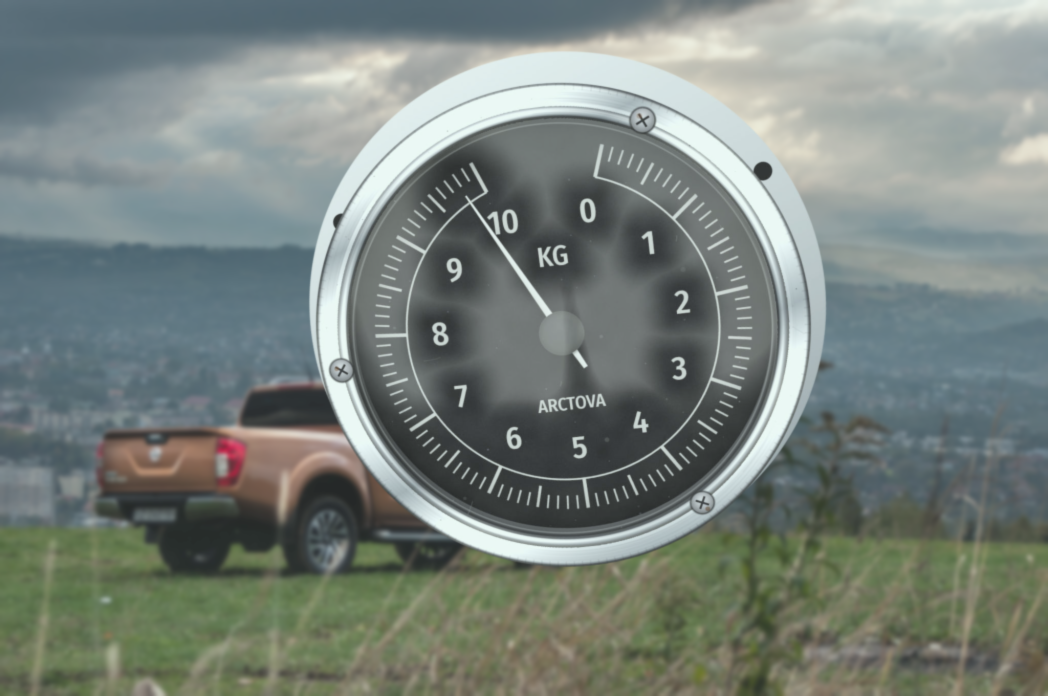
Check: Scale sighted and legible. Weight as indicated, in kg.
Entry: 9.8 kg
